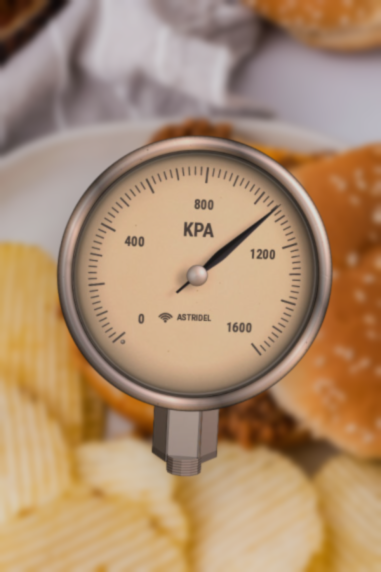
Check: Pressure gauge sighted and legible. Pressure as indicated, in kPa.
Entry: 1060 kPa
